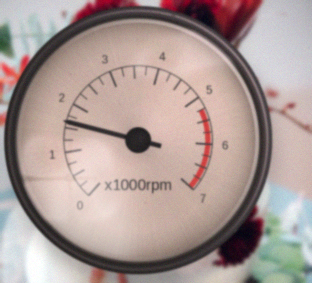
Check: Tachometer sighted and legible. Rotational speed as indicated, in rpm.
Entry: 1625 rpm
